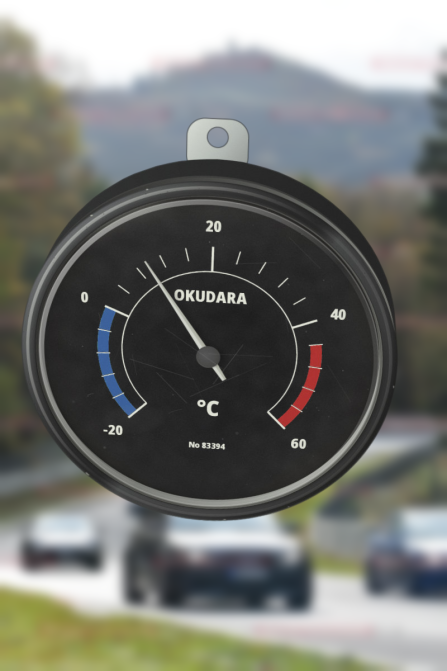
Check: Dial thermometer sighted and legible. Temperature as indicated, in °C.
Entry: 10 °C
